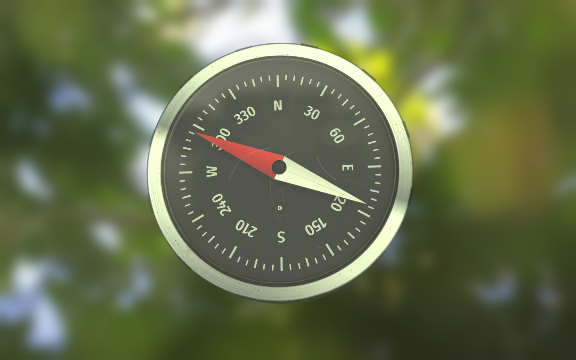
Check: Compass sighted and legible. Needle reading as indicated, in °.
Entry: 295 °
